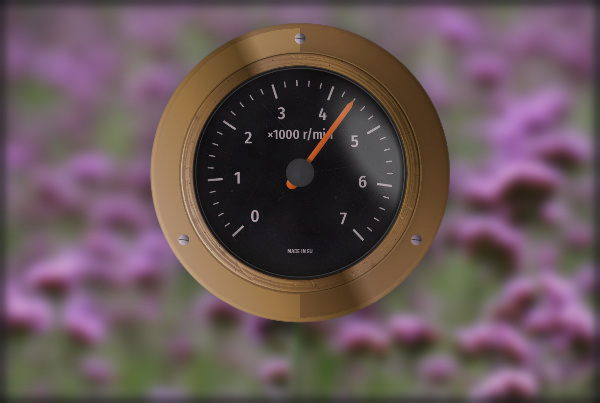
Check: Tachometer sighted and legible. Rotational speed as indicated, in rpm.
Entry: 4400 rpm
